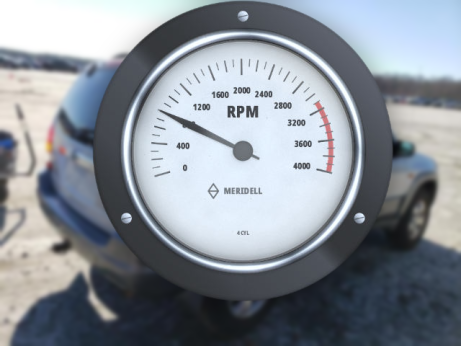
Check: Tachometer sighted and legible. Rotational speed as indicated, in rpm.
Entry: 800 rpm
